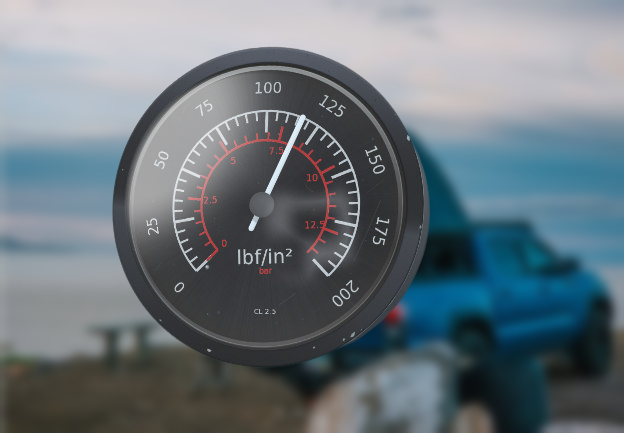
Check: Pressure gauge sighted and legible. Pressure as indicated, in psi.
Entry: 117.5 psi
